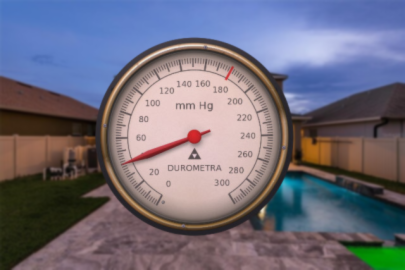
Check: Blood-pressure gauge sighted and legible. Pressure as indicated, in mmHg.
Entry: 40 mmHg
